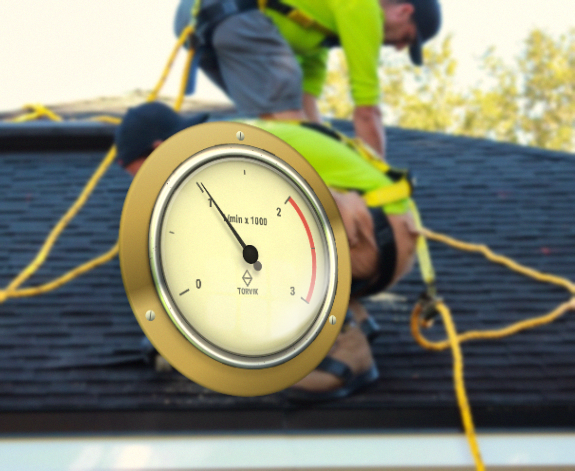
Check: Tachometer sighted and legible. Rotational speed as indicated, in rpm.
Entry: 1000 rpm
